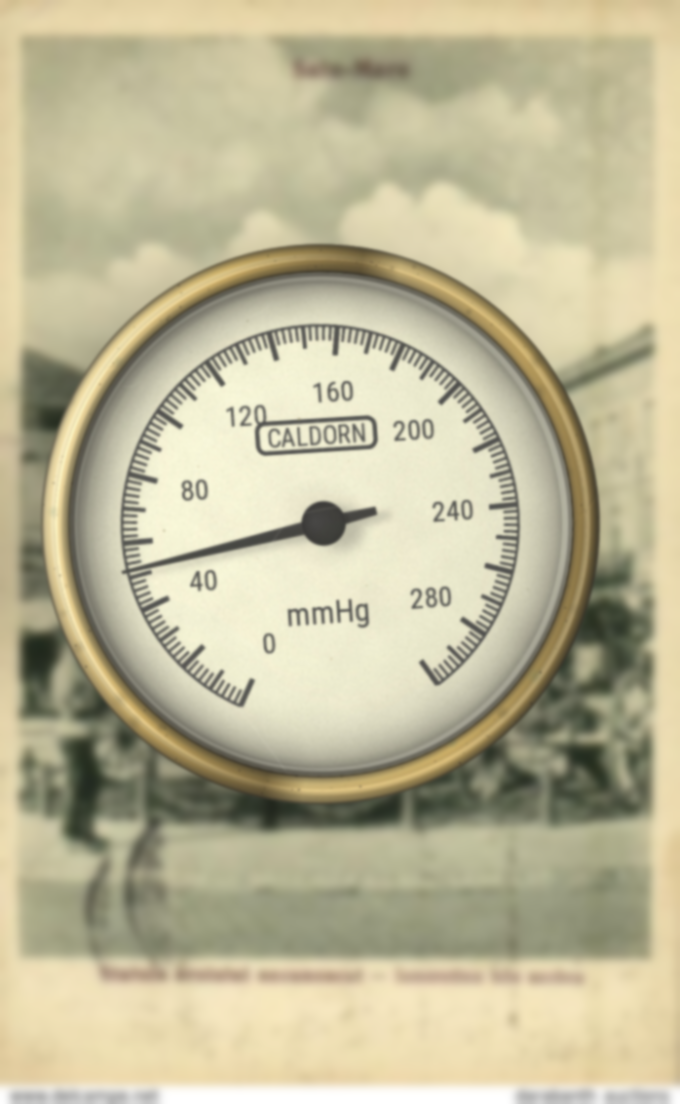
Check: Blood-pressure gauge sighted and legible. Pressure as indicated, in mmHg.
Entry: 52 mmHg
